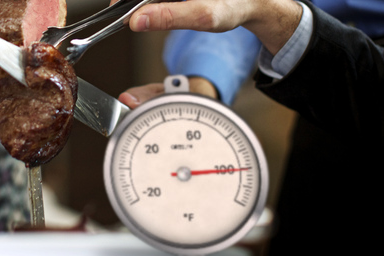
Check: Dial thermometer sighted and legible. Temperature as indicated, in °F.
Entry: 100 °F
